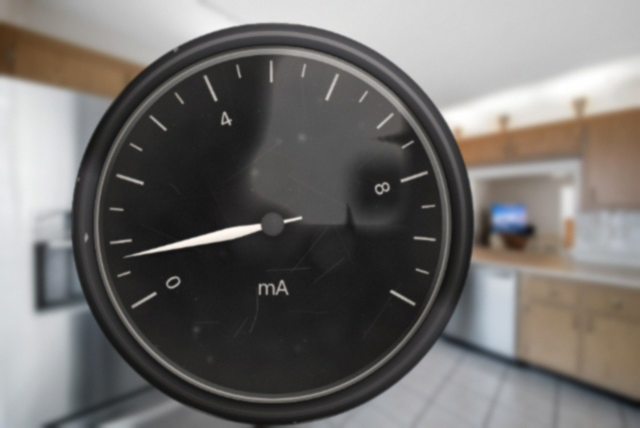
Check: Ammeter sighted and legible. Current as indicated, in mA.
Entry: 0.75 mA
